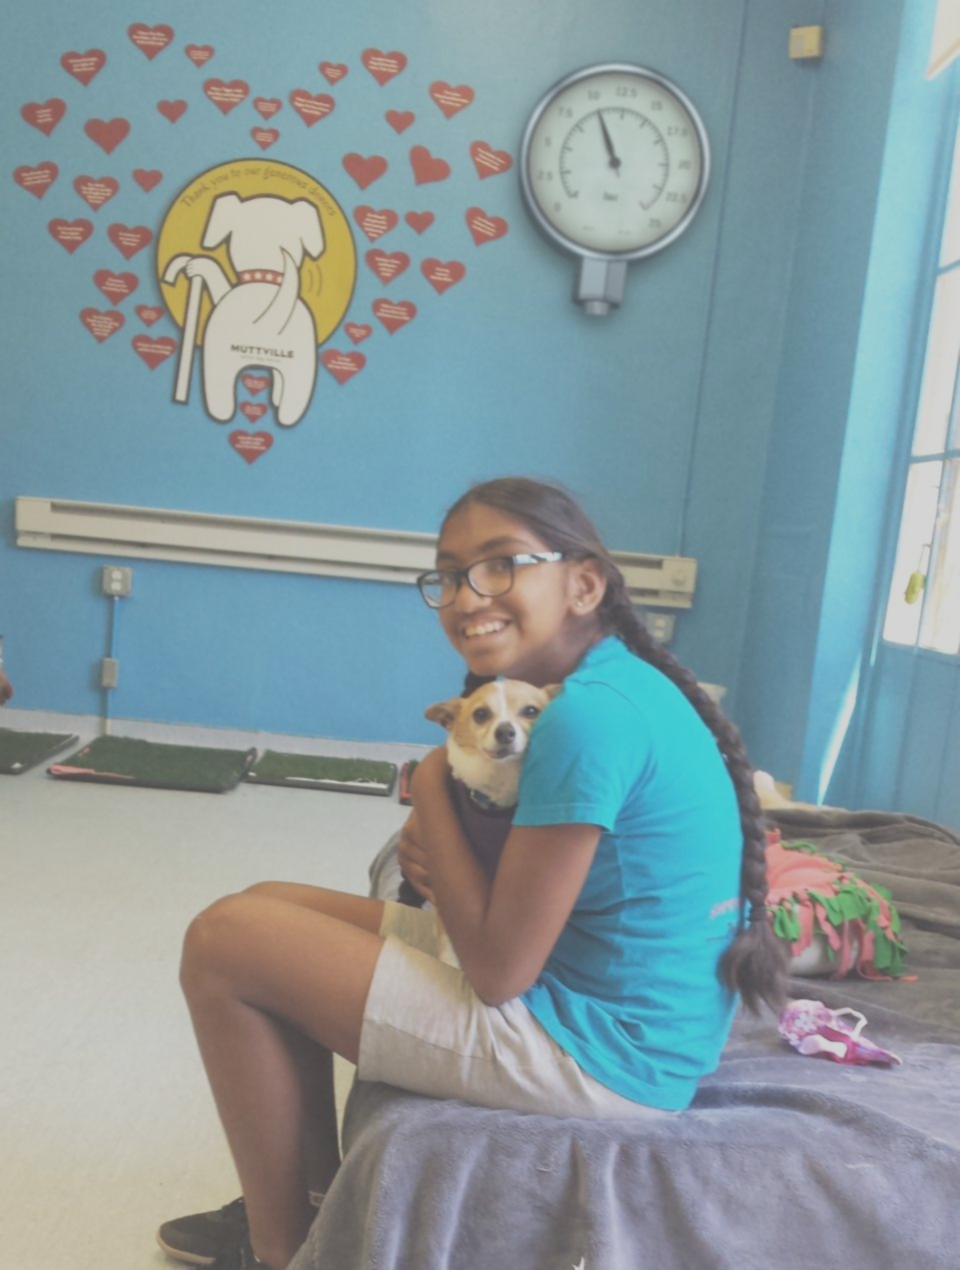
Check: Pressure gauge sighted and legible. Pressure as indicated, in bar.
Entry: 10 bar
